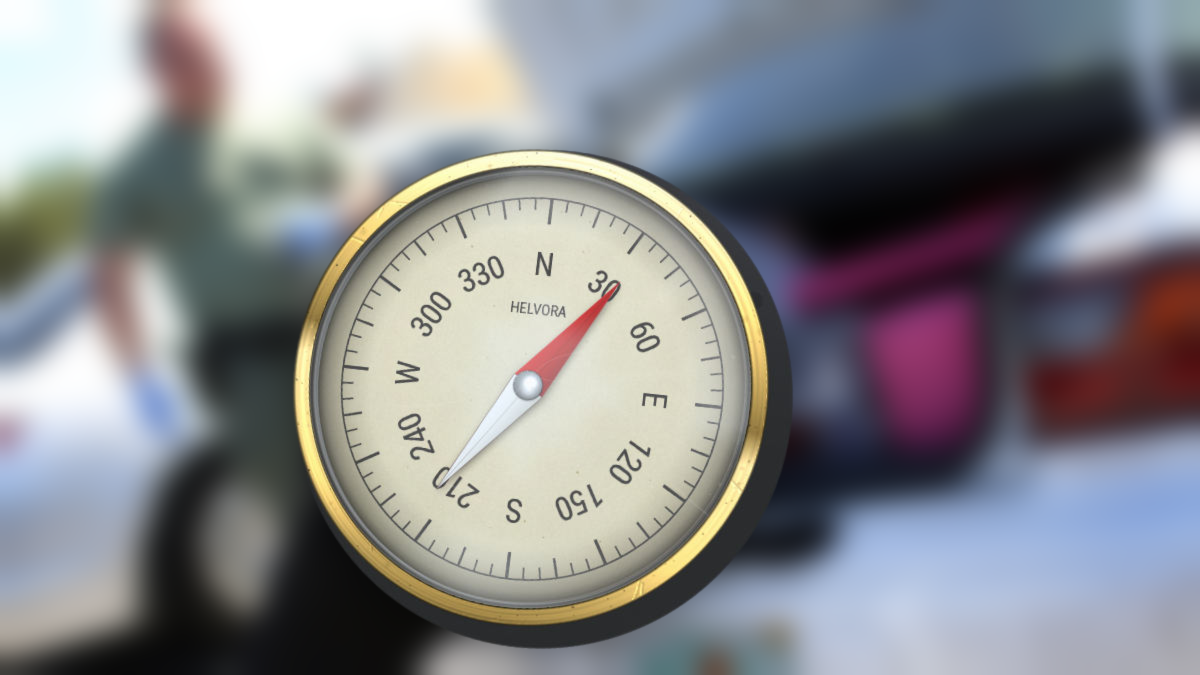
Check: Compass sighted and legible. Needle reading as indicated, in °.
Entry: 35 °
